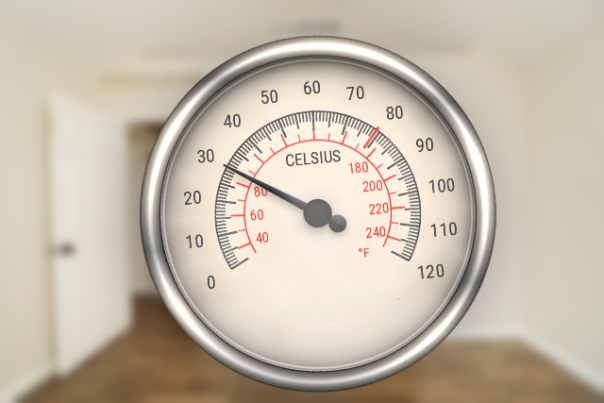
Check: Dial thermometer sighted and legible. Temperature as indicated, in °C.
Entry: 30 °C
